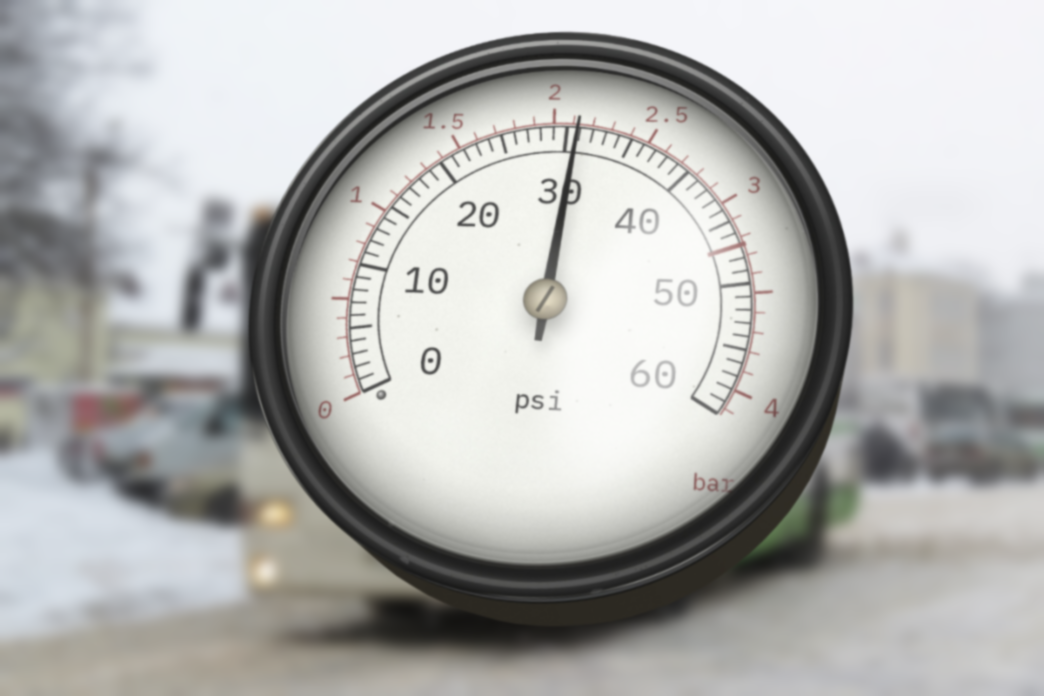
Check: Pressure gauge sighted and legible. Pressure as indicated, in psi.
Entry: 31 psi
